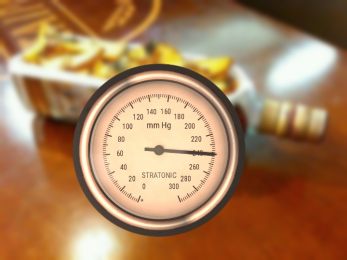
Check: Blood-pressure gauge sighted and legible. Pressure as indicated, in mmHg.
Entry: 240 mmHg
